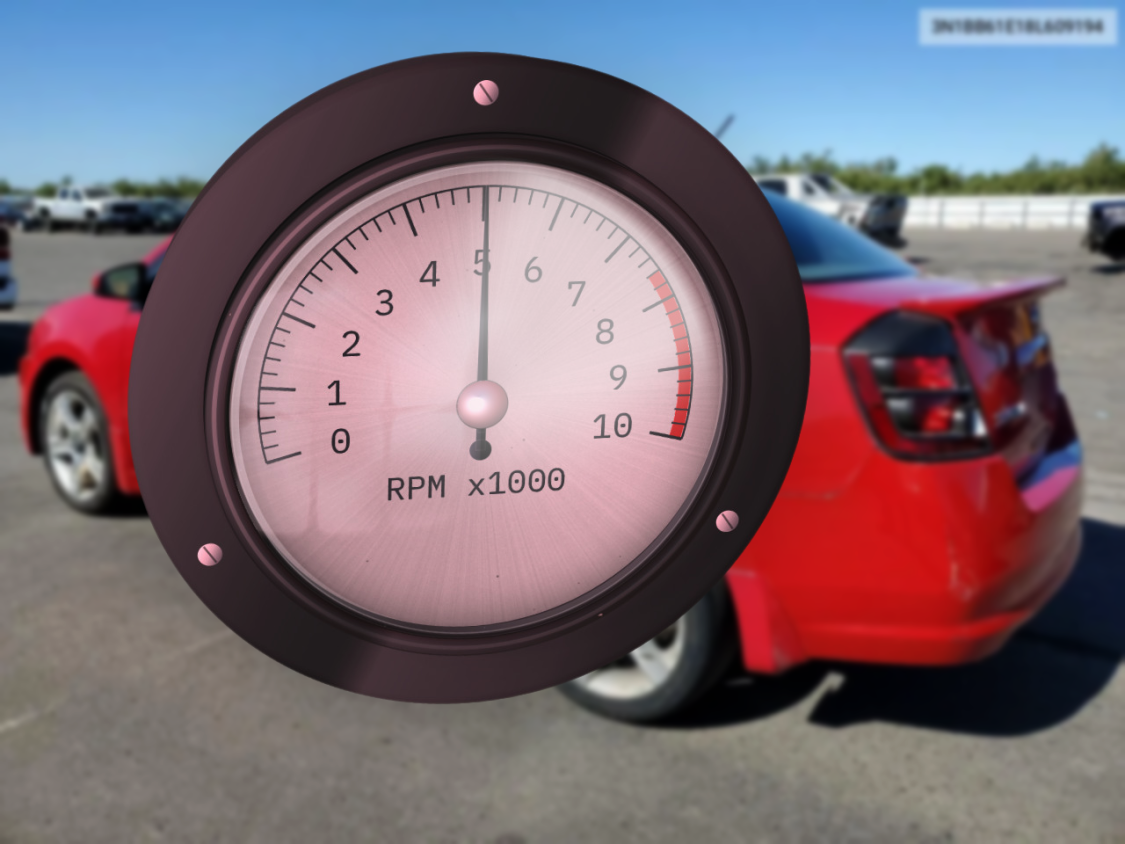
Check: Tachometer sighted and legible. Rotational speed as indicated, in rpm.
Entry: 5000 rpm
